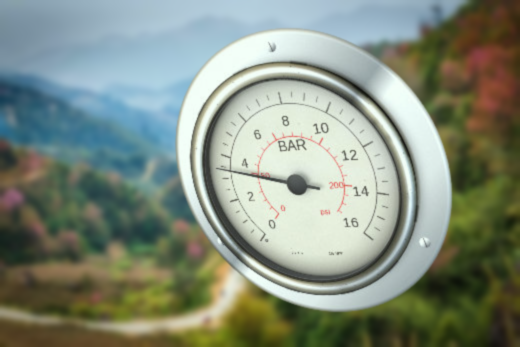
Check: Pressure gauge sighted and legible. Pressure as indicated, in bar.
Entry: 3.5 bar
